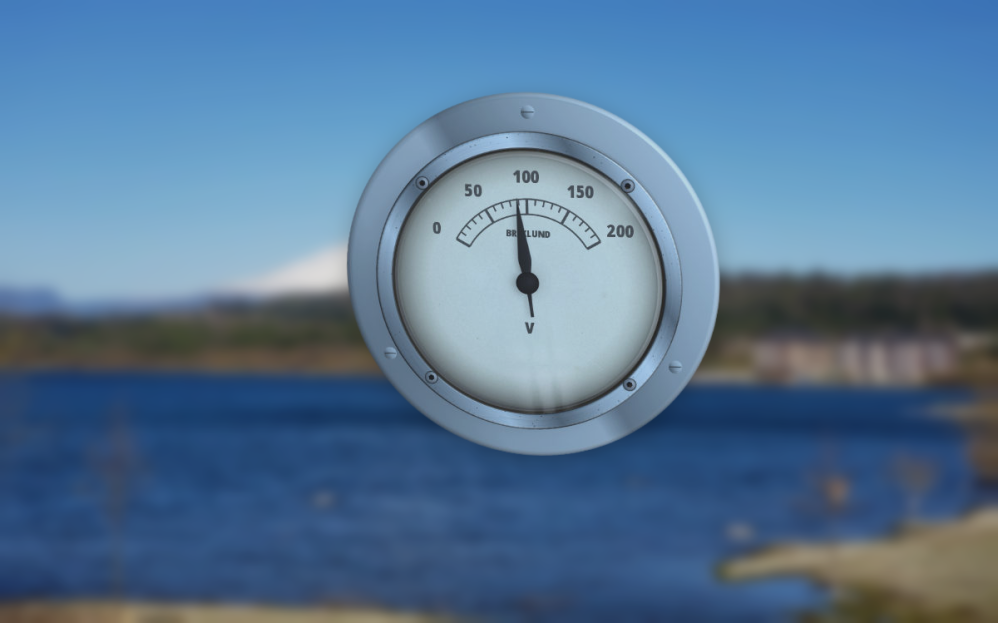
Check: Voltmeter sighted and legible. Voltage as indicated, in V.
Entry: 90 V
